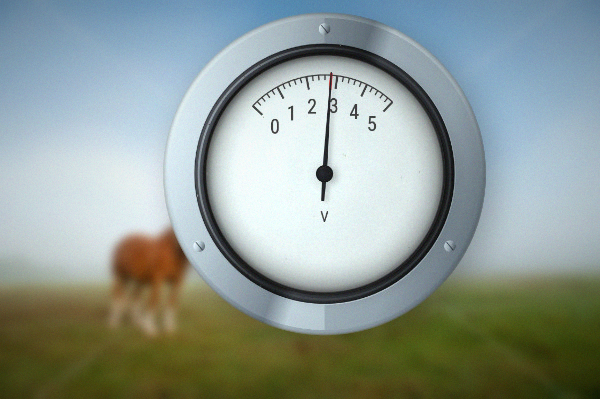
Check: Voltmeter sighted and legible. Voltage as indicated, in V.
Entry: 2.8 V
